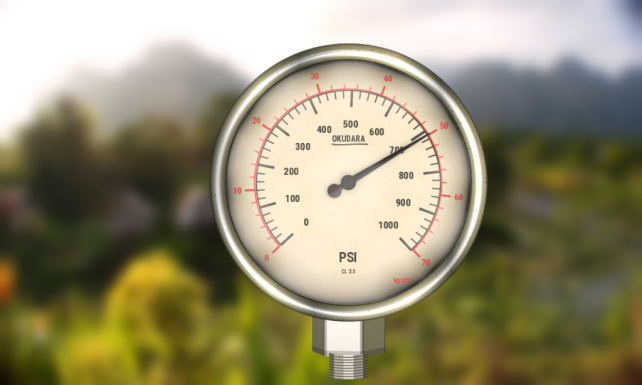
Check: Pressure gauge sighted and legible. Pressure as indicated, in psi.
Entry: 710 psi
